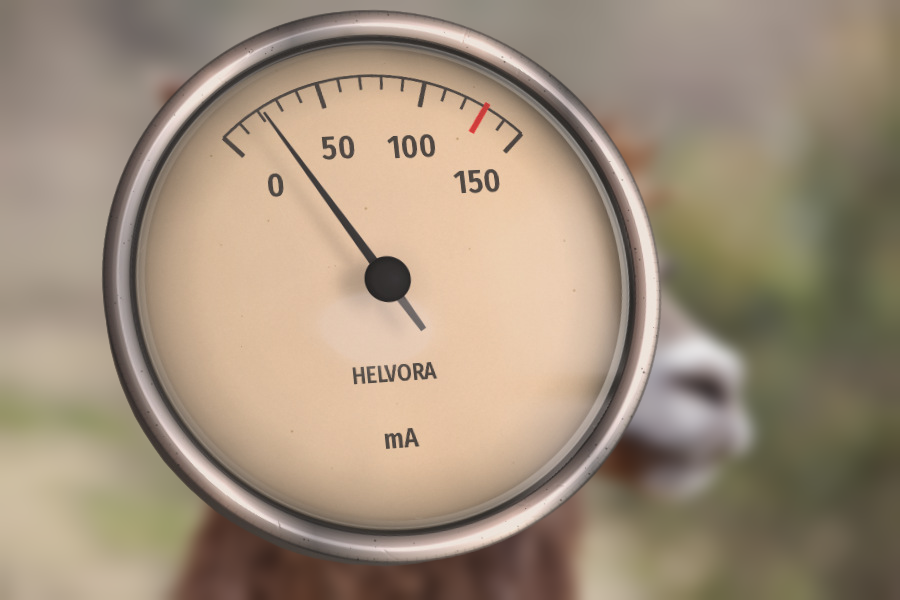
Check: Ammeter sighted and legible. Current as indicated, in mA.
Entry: 20 mA
